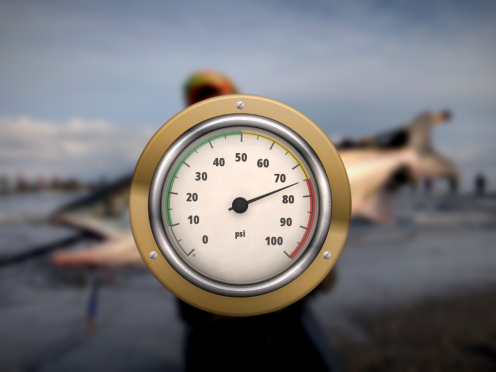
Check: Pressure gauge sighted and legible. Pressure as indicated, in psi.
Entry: 75 psi
